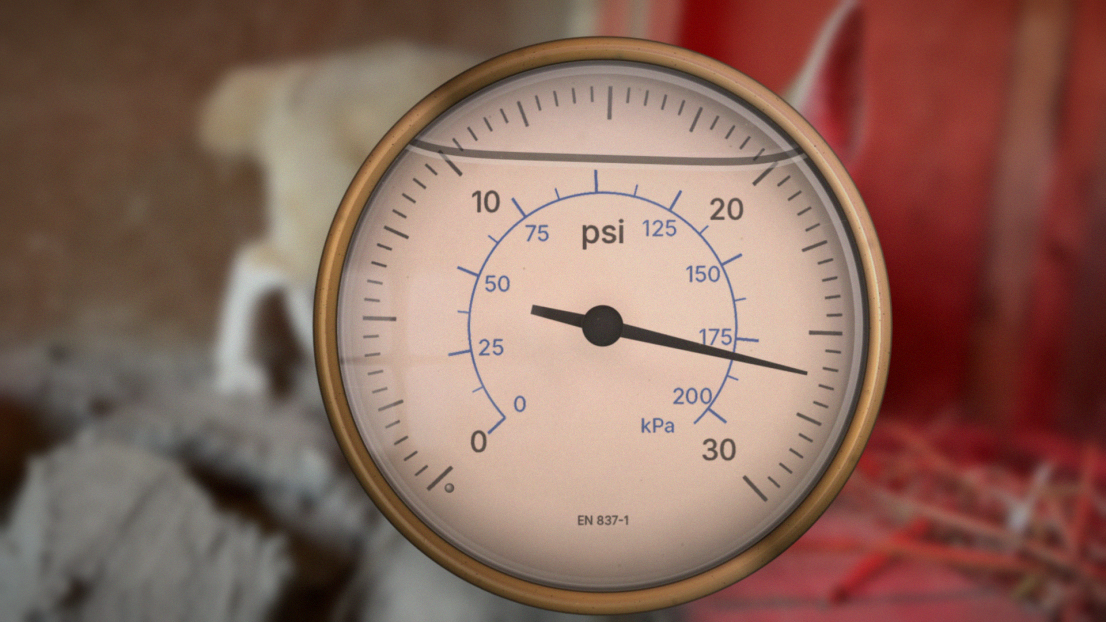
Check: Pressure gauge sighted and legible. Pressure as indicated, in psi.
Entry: 26.25 psi
